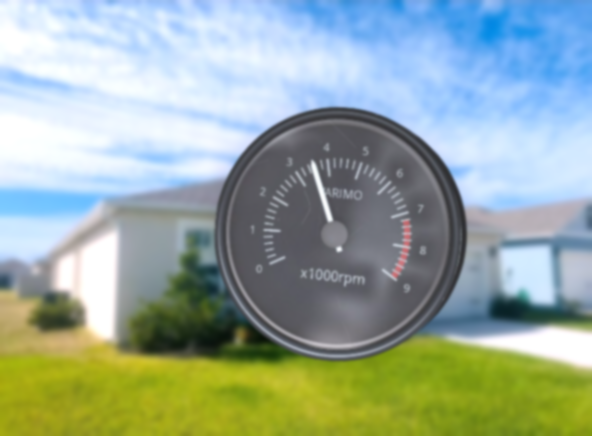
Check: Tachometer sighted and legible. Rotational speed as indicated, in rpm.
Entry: 3600 rpm
